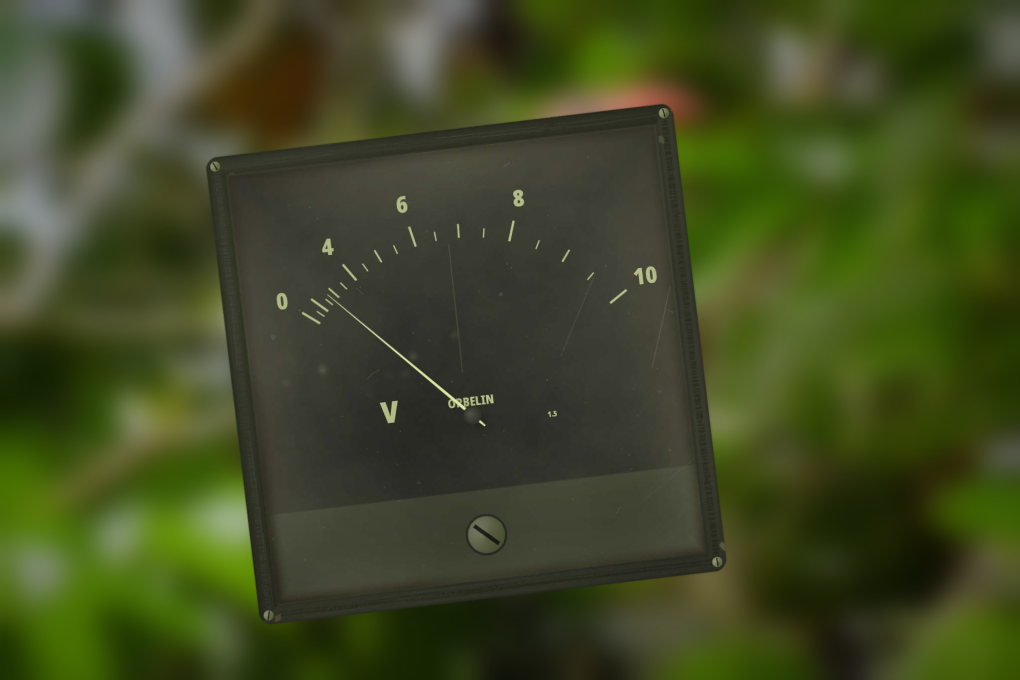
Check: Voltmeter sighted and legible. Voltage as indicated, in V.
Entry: 2.75 V
